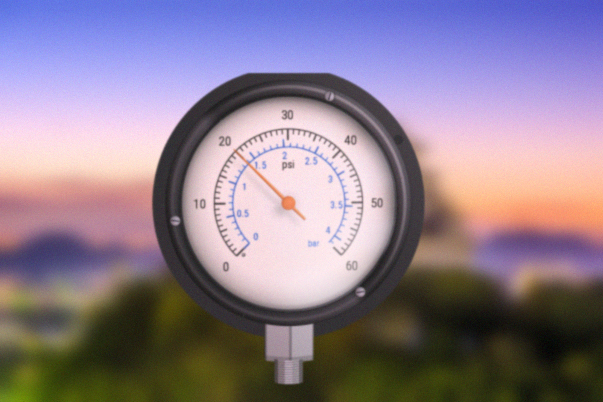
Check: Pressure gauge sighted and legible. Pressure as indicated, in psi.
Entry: 20 psi
